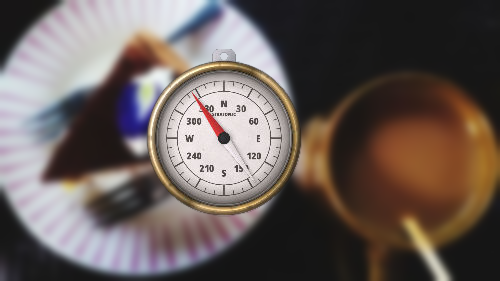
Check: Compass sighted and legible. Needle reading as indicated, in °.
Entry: 325 °
